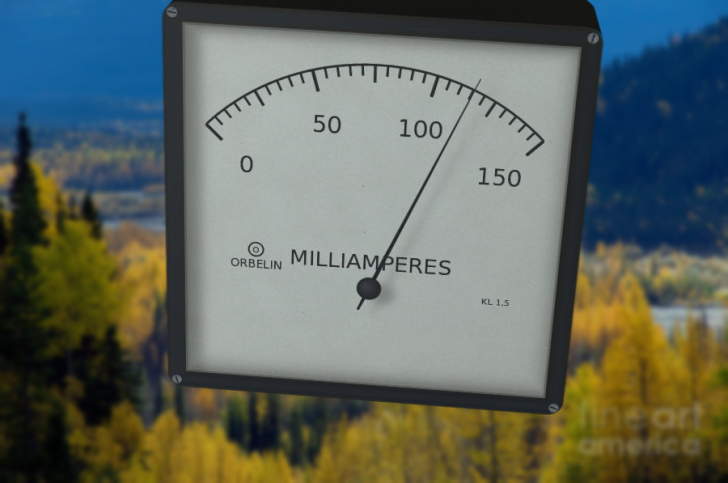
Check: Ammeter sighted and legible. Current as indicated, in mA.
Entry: 115 mA
